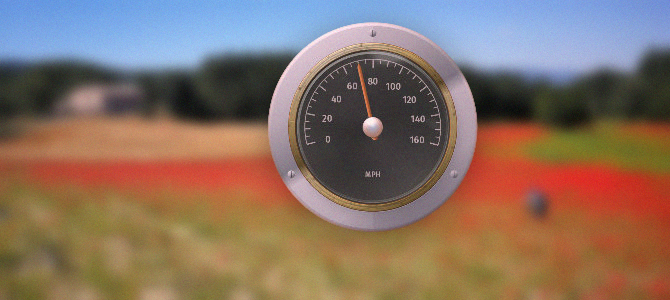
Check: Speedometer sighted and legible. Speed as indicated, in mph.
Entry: 70 mph
